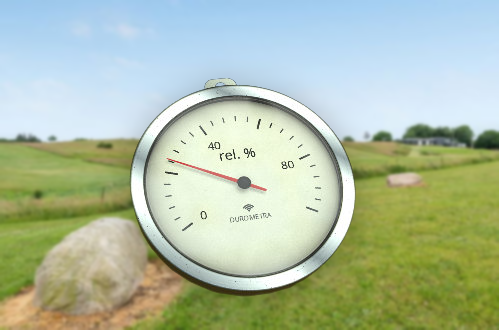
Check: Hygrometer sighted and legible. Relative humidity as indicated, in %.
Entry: 24 %
